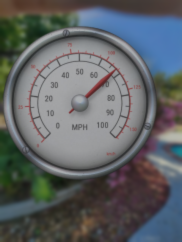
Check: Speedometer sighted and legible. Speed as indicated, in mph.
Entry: 67.5 mph
